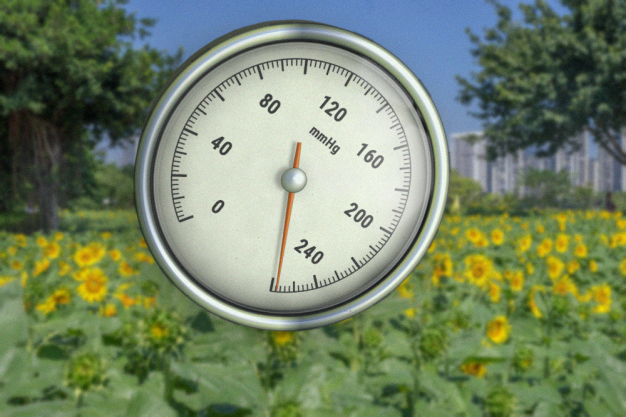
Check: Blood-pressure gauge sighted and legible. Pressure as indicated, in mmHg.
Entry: 258 mmHg
